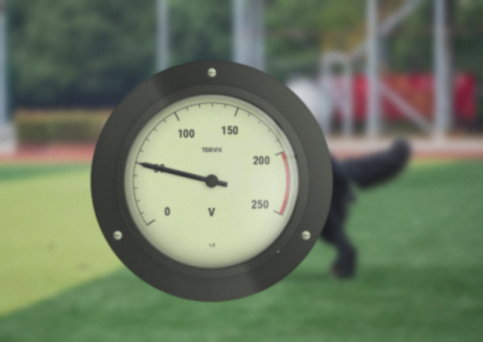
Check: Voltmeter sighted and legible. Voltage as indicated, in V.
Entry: 50 V
